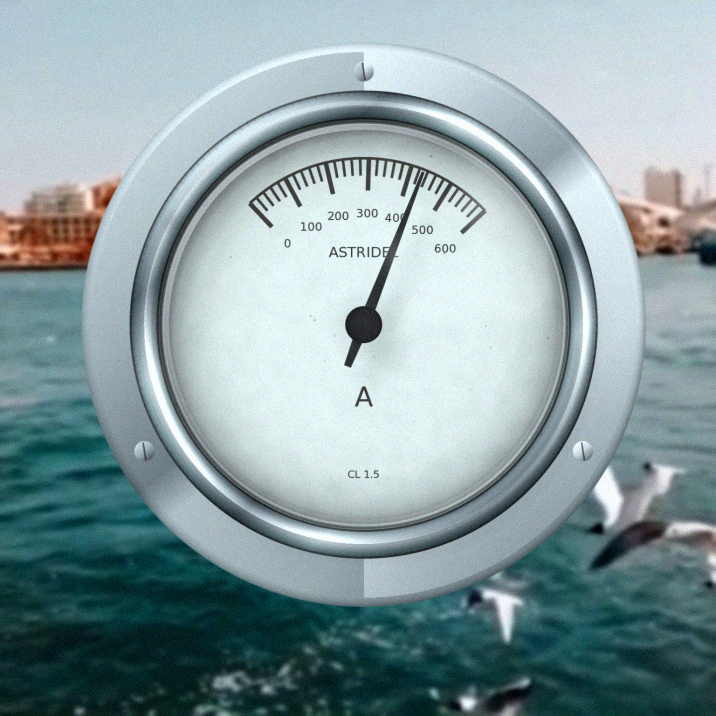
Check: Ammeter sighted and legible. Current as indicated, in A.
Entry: 430 A
